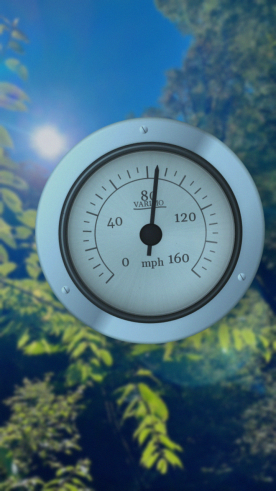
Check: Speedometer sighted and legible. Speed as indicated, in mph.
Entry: 85 mph
